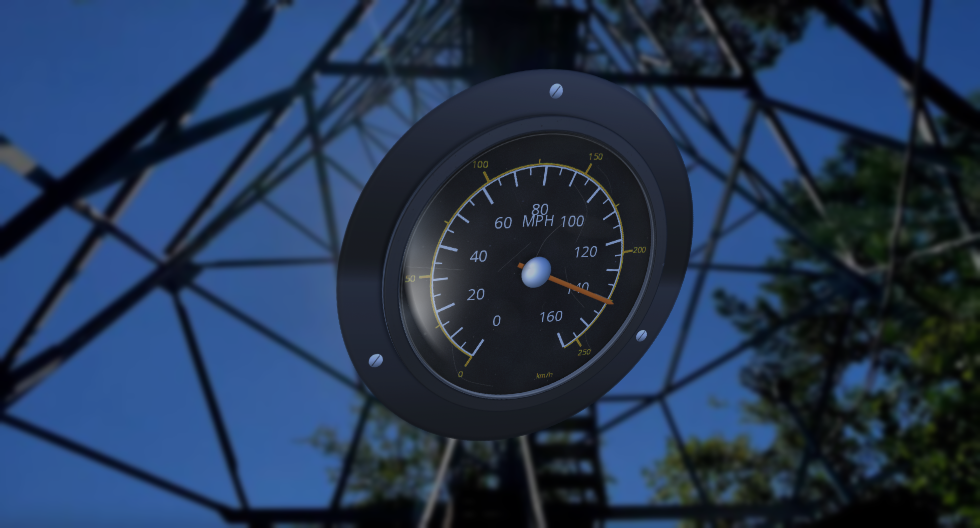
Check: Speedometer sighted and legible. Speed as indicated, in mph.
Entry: 140 mph
